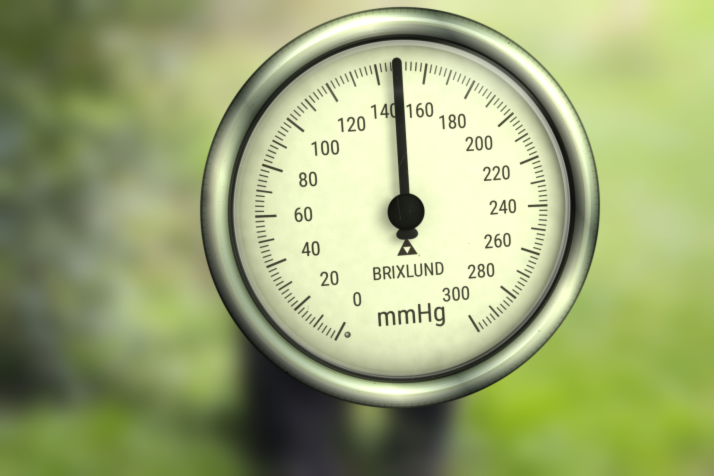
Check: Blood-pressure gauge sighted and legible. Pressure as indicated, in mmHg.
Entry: 148 mmHg
